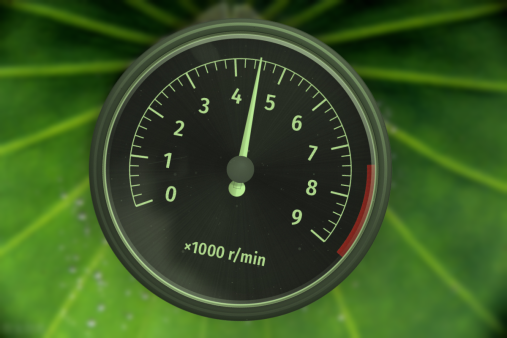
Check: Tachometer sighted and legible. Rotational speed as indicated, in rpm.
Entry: 4500 rpm
